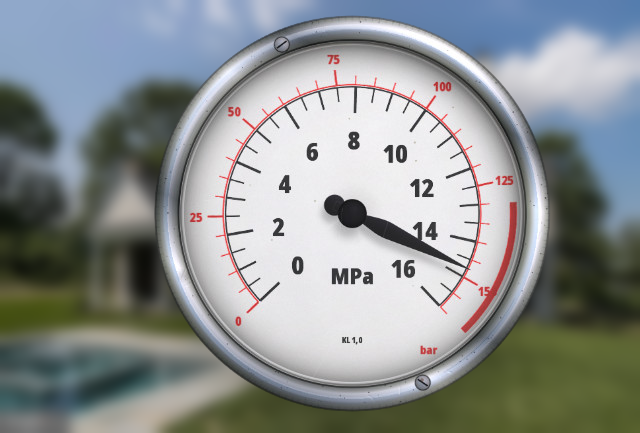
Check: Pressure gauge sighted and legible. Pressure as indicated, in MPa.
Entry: 14.75 MPa
